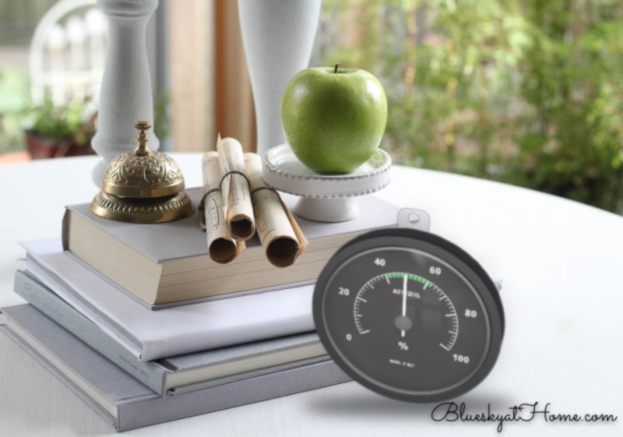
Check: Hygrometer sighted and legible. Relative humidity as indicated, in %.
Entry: 50 %
